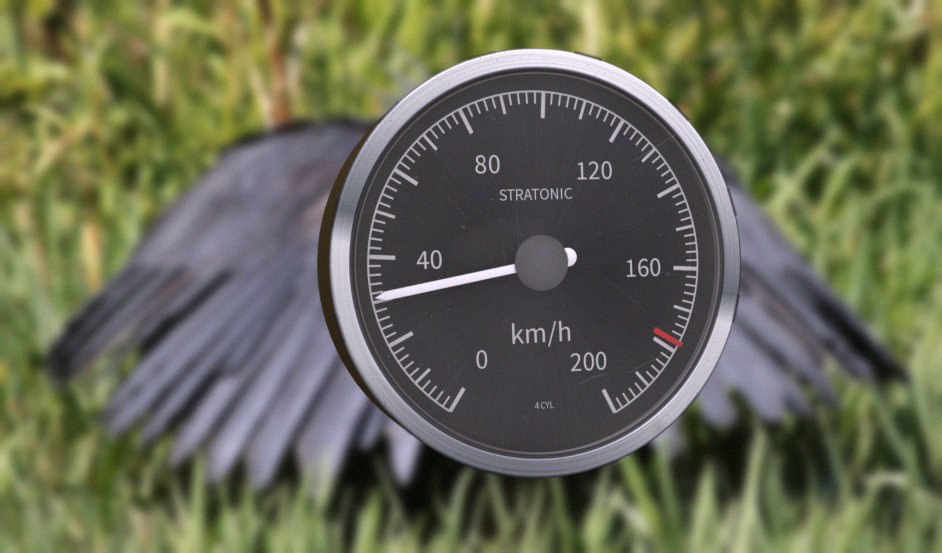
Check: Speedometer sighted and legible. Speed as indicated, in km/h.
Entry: 31 km/h
